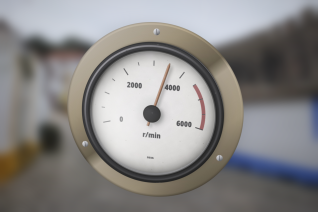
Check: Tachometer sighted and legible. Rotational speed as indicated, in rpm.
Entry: 3500 rpm
